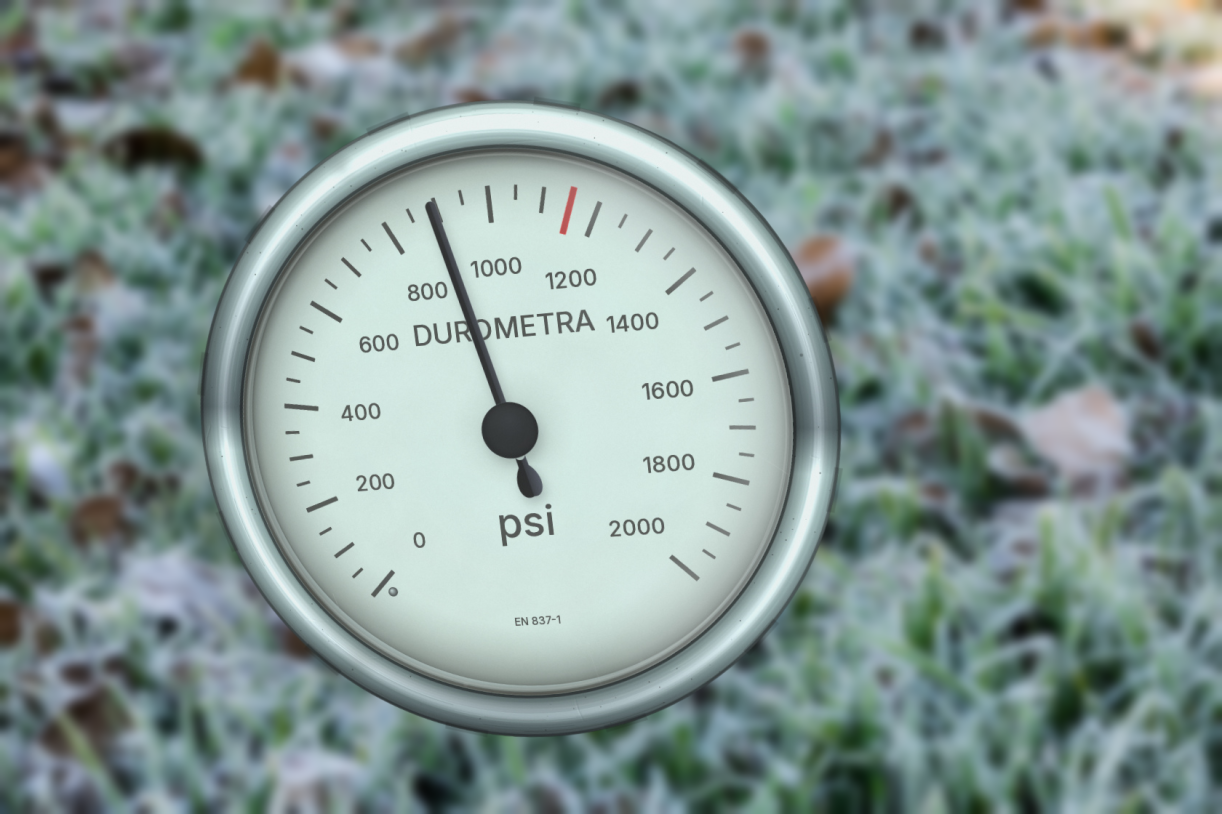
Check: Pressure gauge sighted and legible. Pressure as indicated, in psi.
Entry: 900 psi
